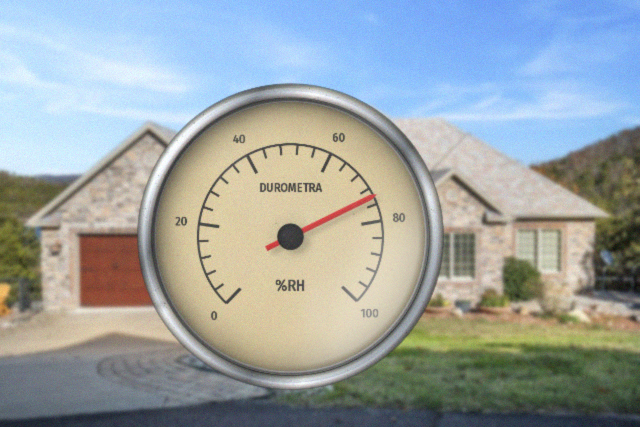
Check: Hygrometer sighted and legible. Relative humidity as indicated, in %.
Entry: 74 %
